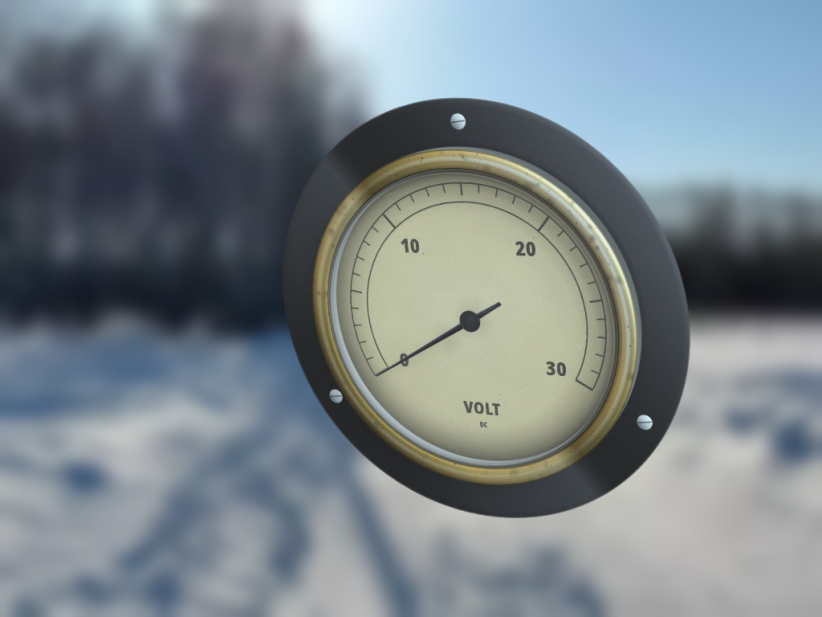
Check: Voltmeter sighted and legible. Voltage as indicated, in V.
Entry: 0 V
